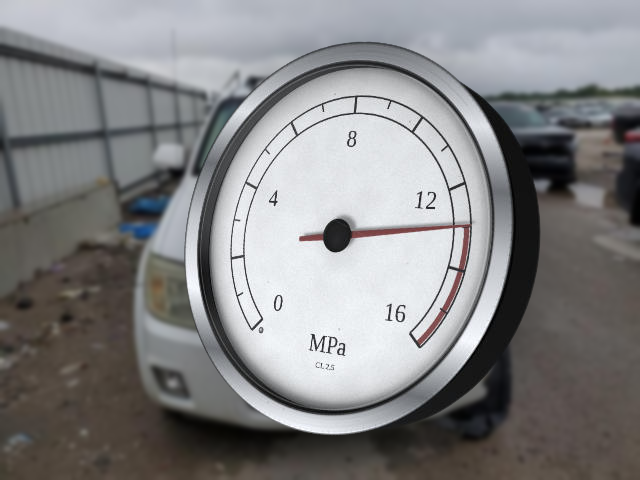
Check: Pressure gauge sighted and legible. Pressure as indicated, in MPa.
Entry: 13 MPa
